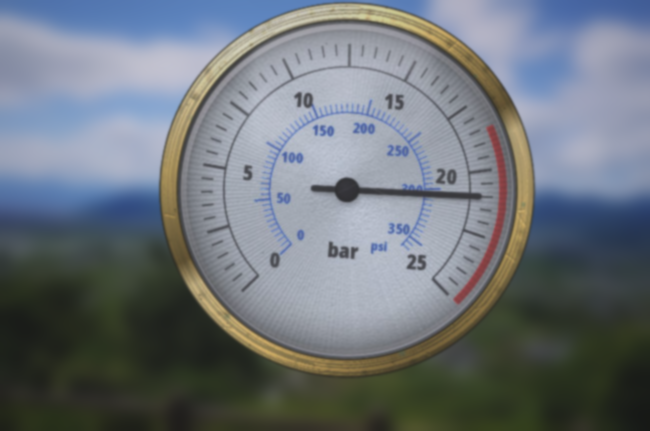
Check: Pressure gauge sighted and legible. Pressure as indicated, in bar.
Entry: 21 bar
